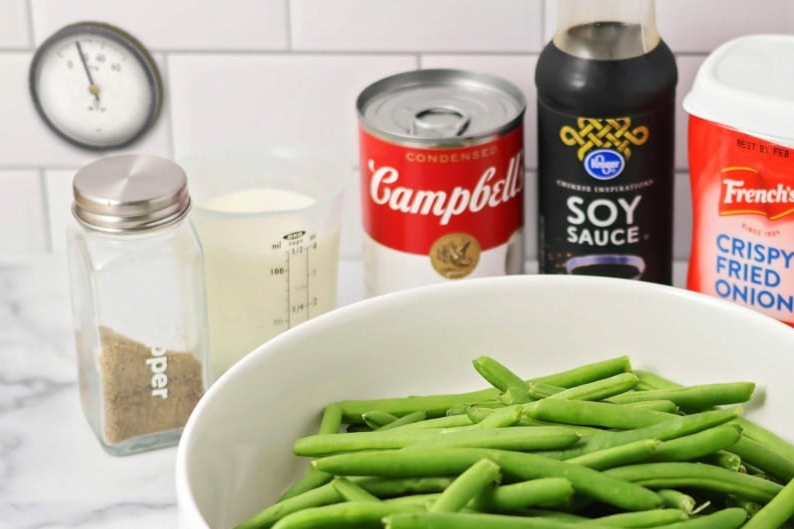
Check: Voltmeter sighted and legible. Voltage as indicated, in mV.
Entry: 20 mV
